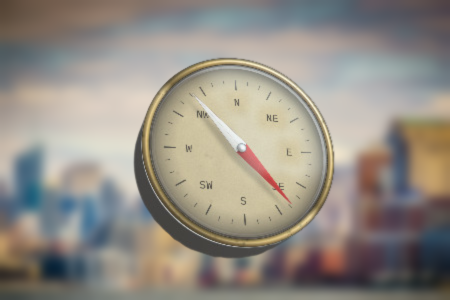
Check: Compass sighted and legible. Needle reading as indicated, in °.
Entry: 140 °
